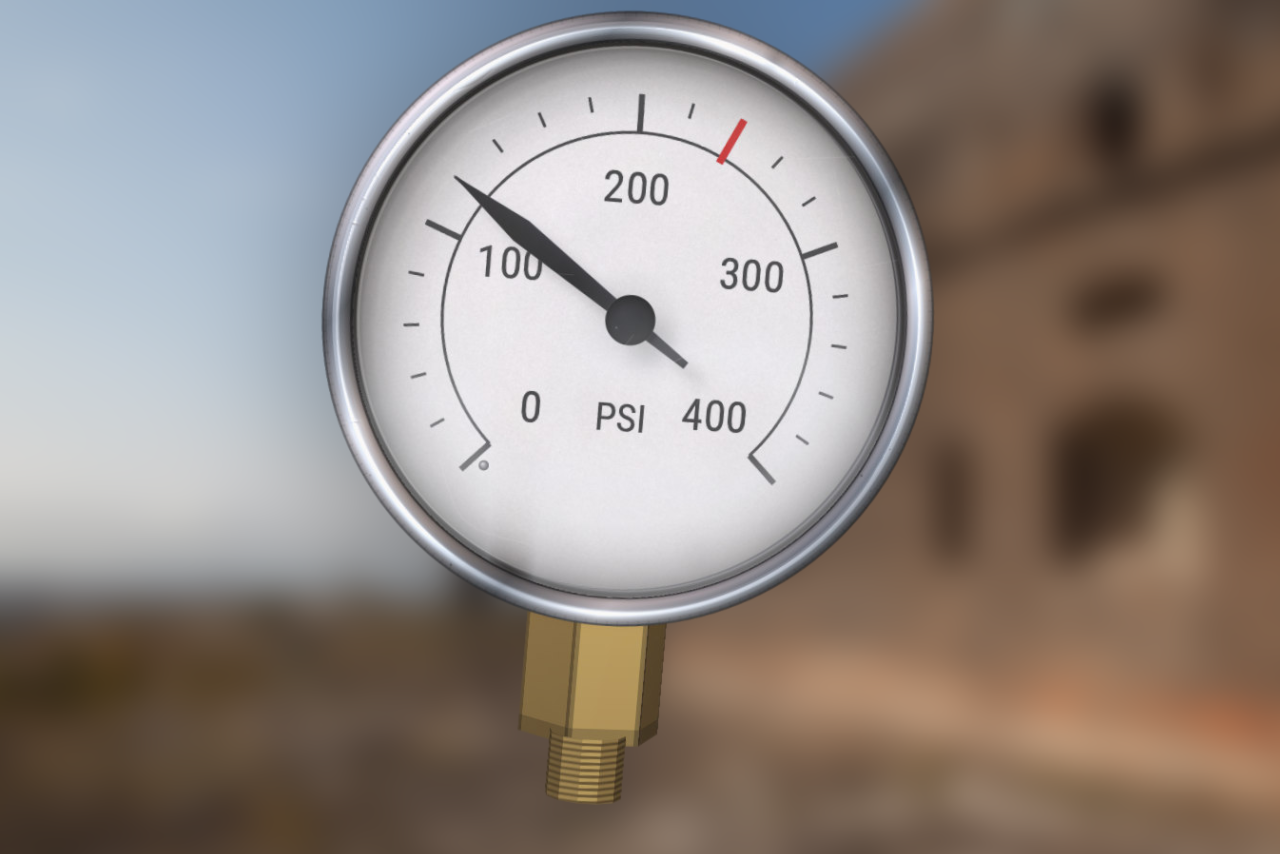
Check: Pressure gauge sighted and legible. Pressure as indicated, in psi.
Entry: 120 psi
